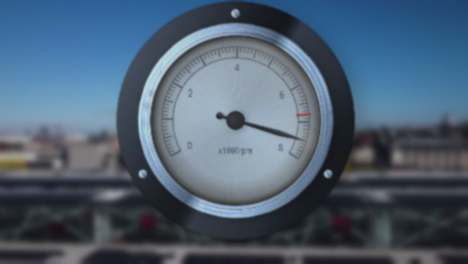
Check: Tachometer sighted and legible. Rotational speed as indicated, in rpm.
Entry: 7500 rpm
